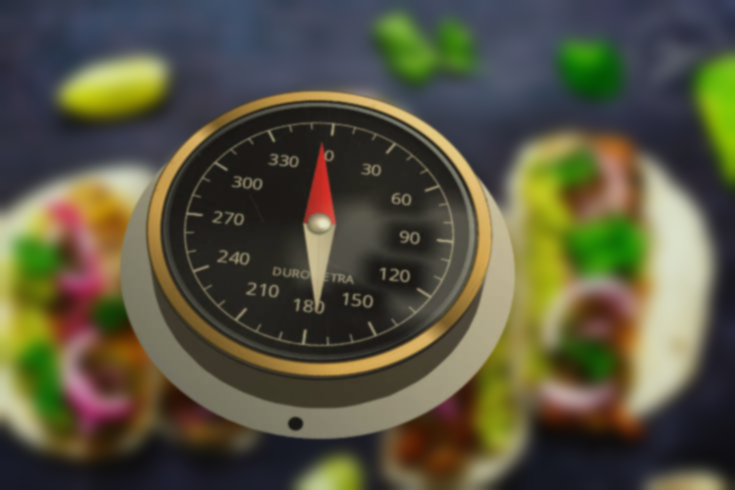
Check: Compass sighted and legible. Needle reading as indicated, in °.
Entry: 355 °
